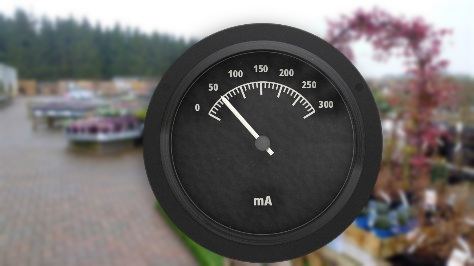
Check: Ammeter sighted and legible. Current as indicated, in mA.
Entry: 50 mA
